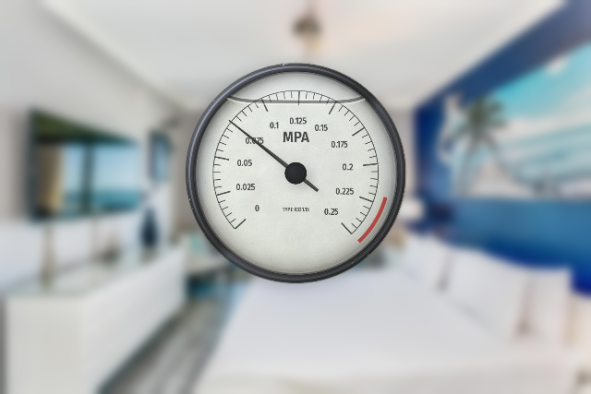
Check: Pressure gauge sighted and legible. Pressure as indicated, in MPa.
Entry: 0.075 MPa
